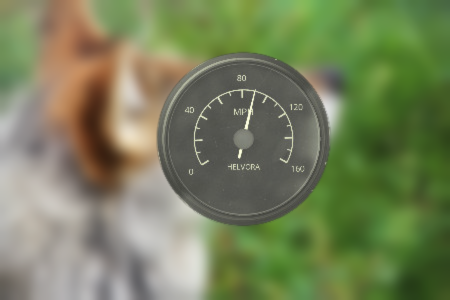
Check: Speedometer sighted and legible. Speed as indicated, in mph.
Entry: 90 mph
